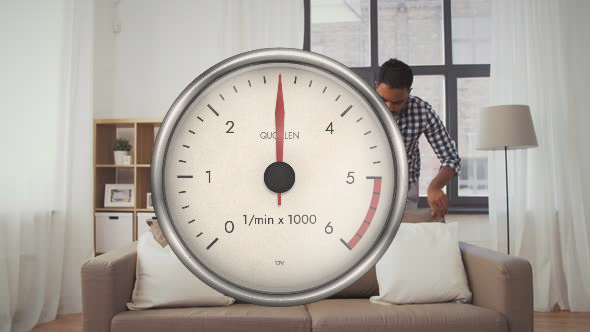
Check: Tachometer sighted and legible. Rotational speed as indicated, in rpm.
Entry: 3000 rpm
